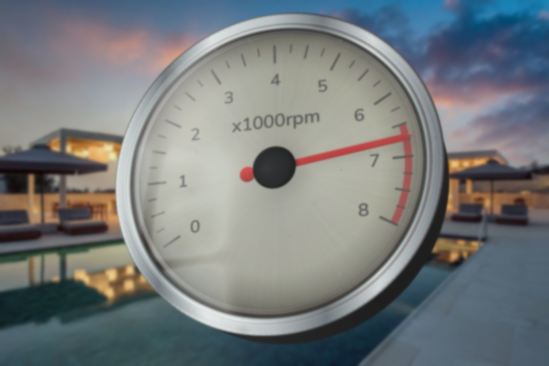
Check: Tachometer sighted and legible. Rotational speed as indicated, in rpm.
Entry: 6750 rpm
